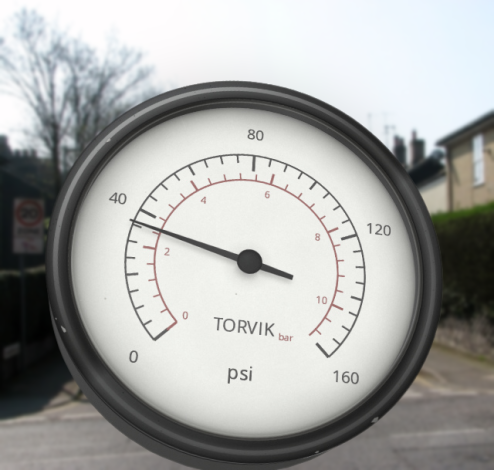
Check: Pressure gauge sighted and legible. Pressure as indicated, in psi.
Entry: 35 psi
